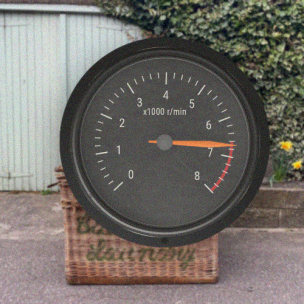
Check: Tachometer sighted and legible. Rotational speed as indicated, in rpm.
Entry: 6700 rpm
